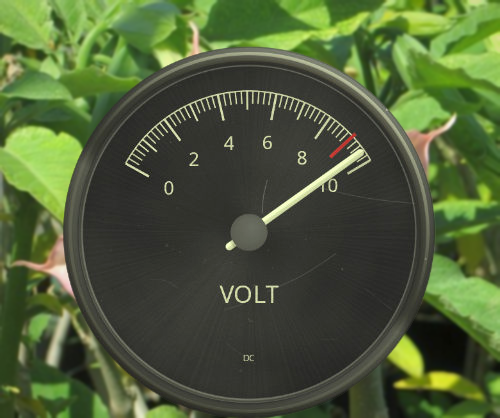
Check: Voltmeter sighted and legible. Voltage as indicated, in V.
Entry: 9.6 V
